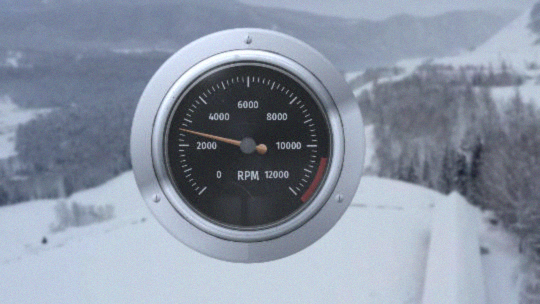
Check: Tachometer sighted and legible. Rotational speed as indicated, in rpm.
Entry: 2600 rpm
